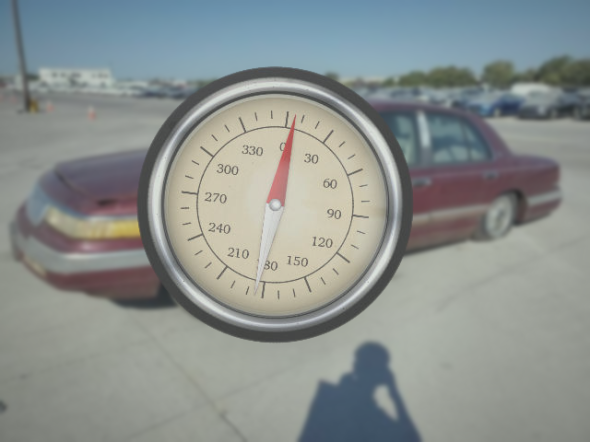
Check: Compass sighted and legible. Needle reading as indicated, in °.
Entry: 5 °
